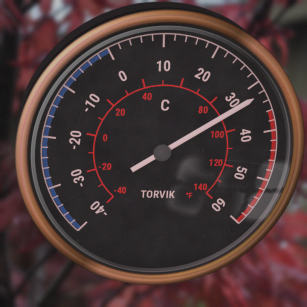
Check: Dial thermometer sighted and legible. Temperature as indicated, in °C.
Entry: 32 °C
